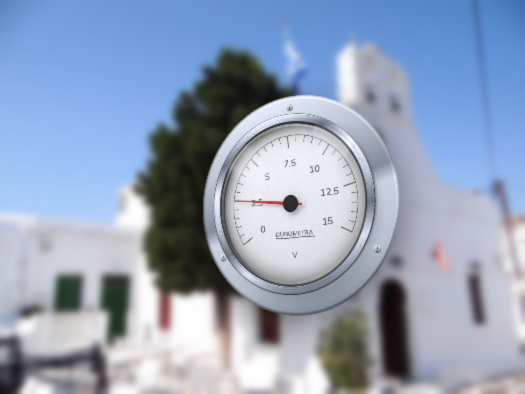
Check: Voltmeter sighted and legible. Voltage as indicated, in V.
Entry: 2.5 V
